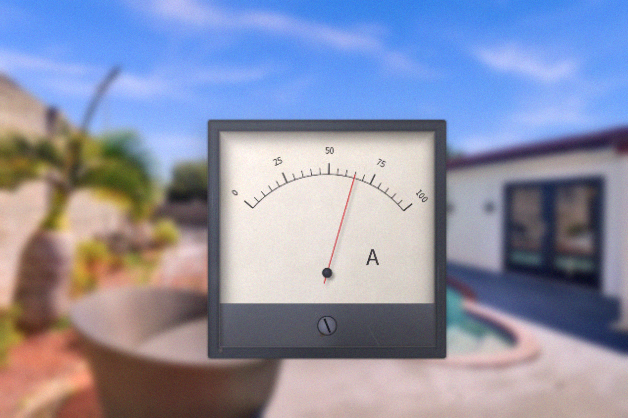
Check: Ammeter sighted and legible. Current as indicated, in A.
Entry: 65 A
